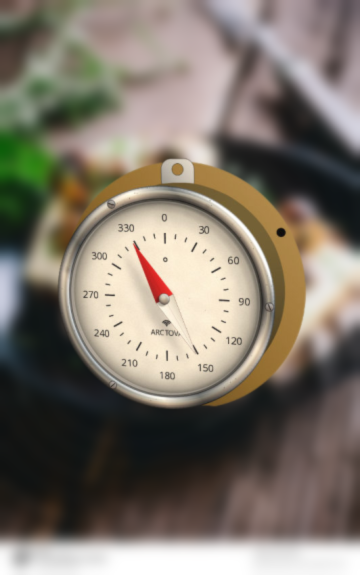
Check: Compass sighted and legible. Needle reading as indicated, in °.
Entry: 330 °
